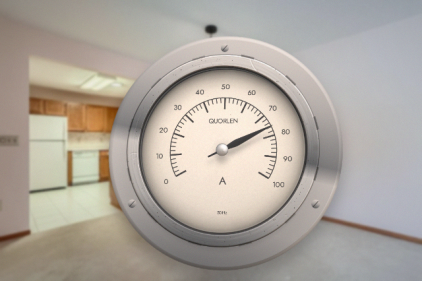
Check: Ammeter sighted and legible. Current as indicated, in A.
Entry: 76 A
